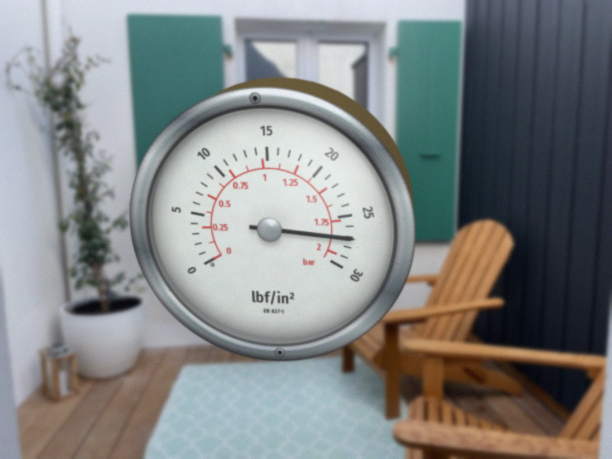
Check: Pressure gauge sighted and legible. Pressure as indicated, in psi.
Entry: 27 psi
